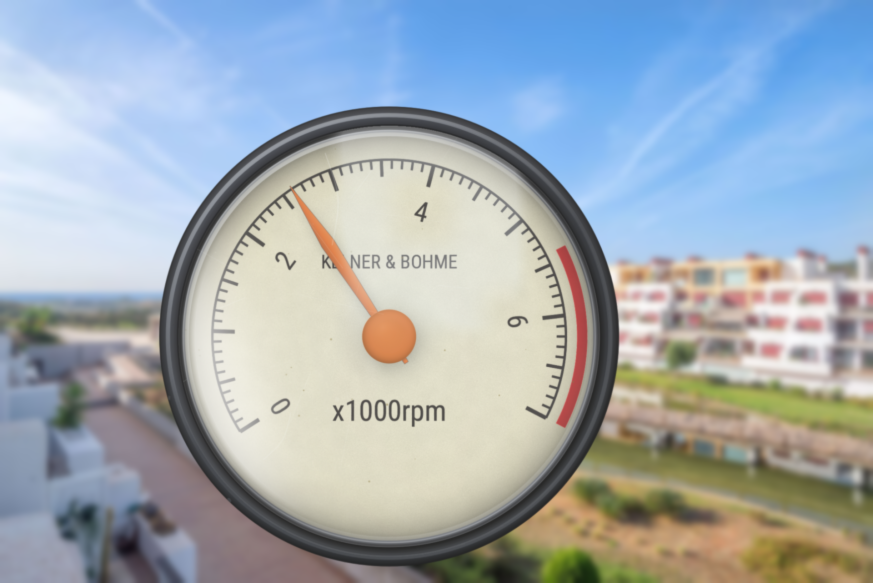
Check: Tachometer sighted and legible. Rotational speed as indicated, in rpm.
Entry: 2600 rpm
